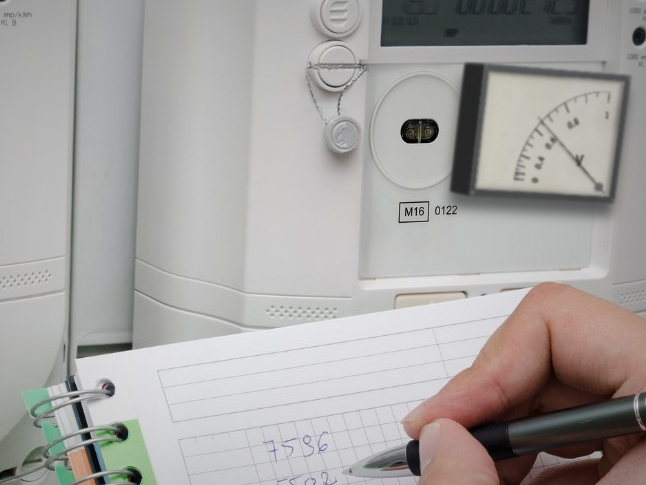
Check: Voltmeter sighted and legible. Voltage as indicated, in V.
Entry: 0.65 V
